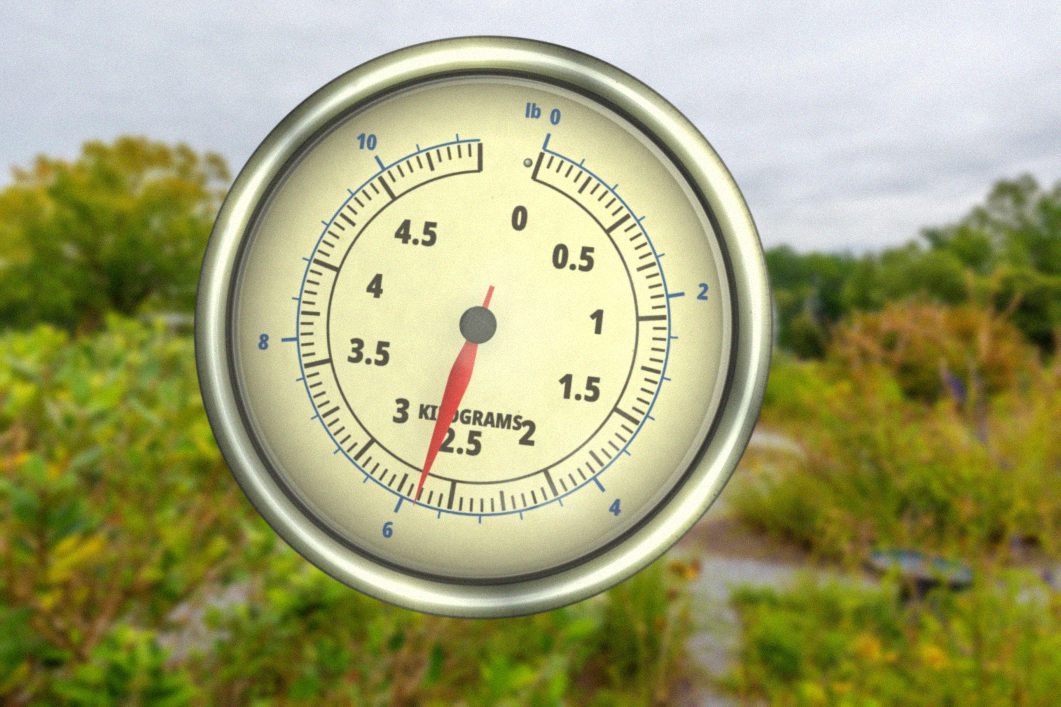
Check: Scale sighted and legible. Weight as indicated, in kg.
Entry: 2.65 kg
